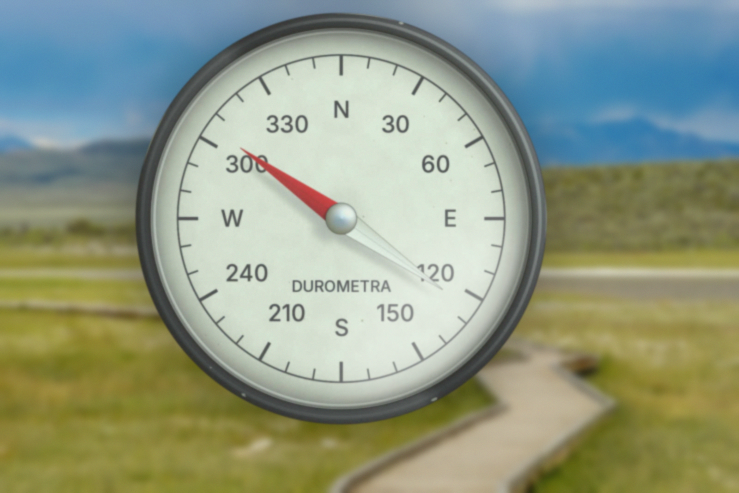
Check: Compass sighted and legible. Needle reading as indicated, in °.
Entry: 305 °
